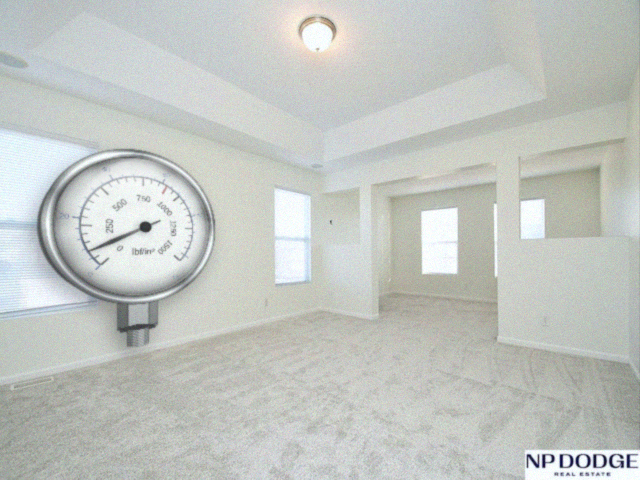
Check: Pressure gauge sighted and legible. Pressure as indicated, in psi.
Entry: 100 psi
